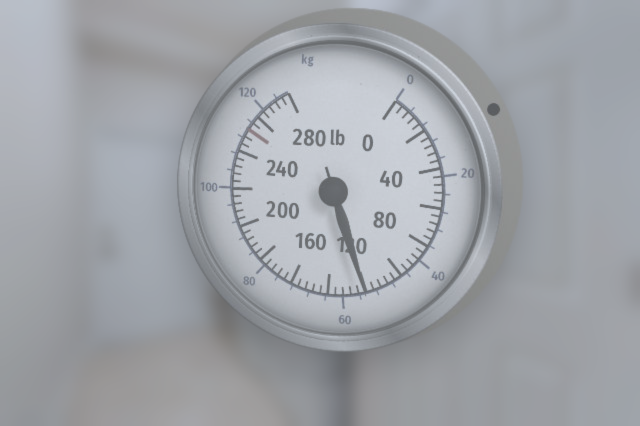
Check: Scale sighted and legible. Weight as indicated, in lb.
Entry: 120 lb
